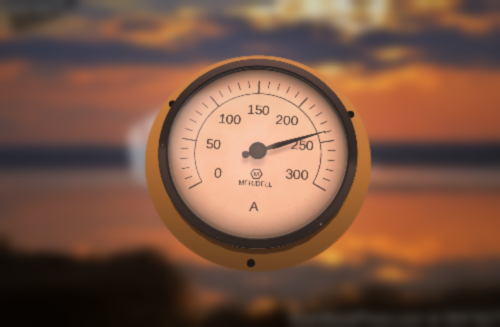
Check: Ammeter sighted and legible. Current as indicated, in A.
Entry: 240 A
